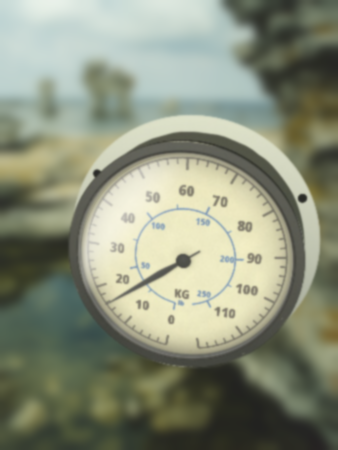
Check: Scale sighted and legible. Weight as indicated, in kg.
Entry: 16 kg
